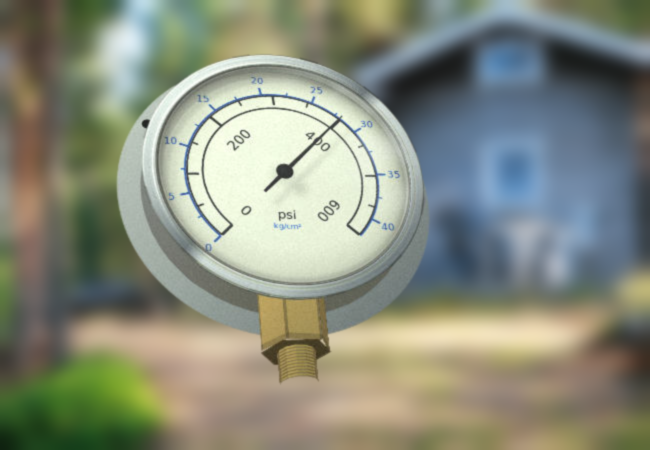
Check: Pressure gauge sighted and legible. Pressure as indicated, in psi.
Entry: 400 psi
